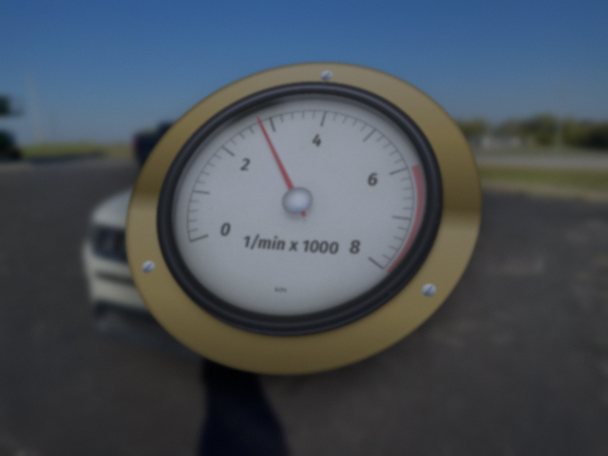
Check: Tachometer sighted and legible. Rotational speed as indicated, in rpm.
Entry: 2800 rpm
